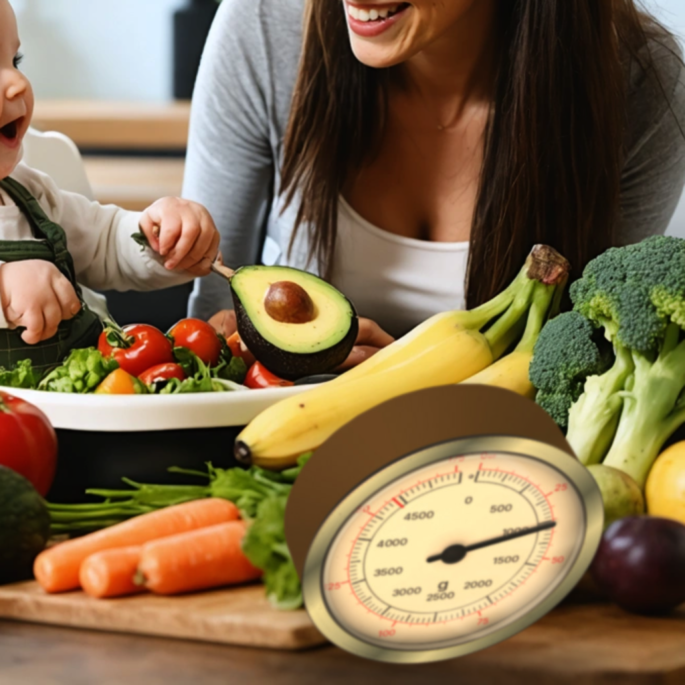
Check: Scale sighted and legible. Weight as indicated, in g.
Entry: 1000 g
